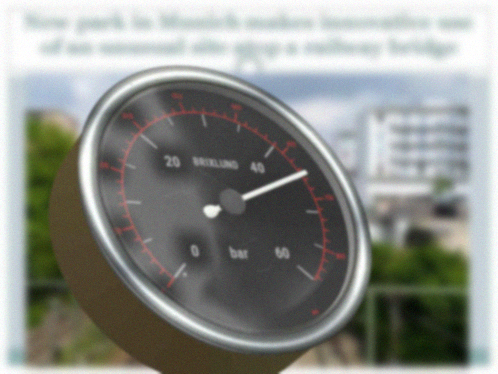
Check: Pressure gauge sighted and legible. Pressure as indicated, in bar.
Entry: 45 bar
